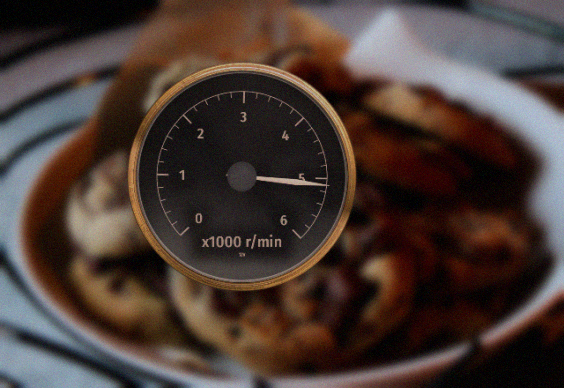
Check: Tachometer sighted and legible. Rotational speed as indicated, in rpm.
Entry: 5100 rpm
